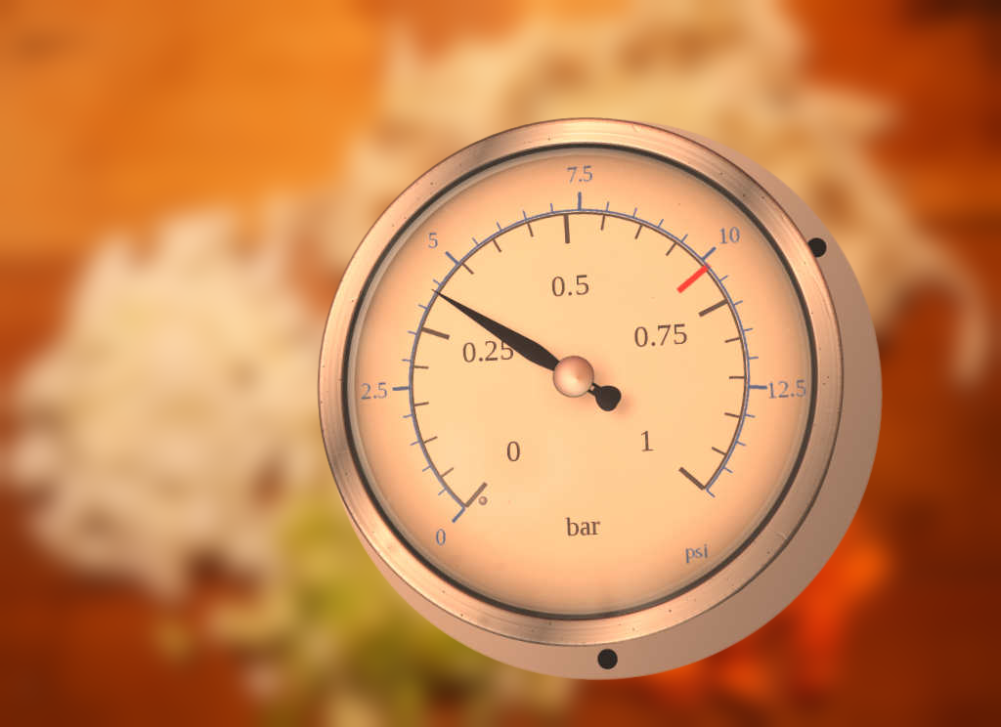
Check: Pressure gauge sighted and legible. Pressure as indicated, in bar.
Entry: 0.3 bar
